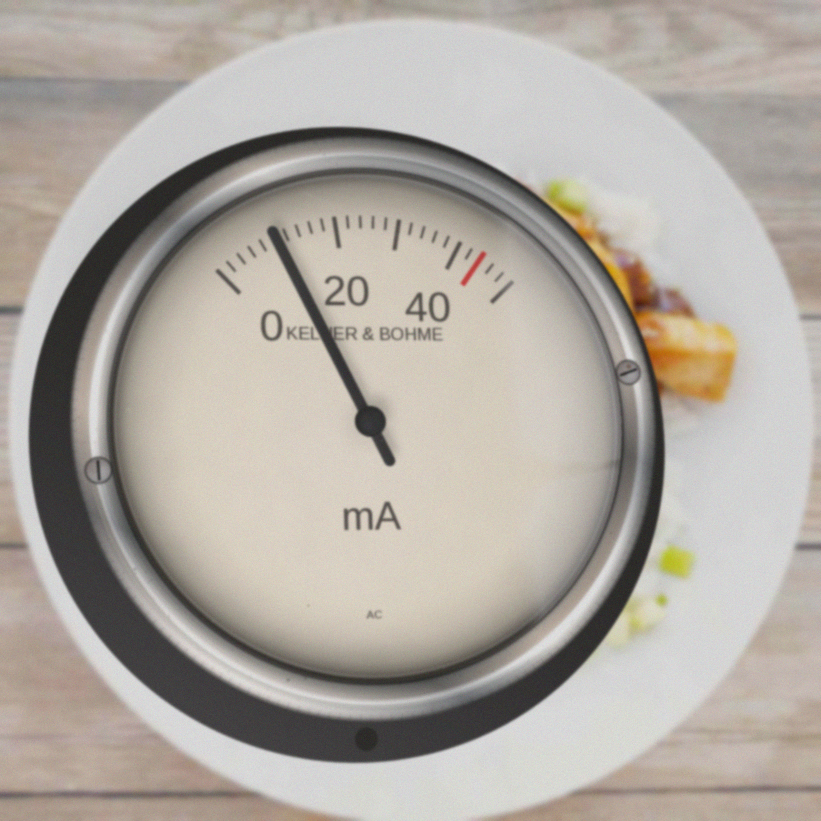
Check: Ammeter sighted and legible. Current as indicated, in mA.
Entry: 10 mA
